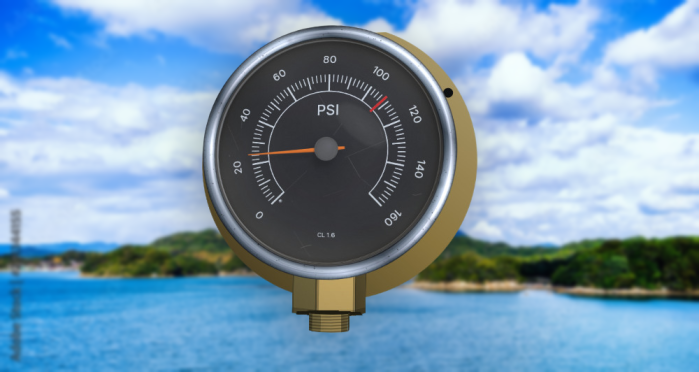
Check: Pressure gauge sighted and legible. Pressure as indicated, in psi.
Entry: 24 psi
